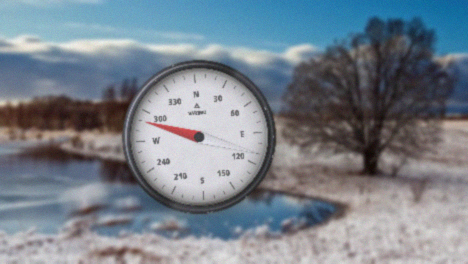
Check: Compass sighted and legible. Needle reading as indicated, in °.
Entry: 290 °
